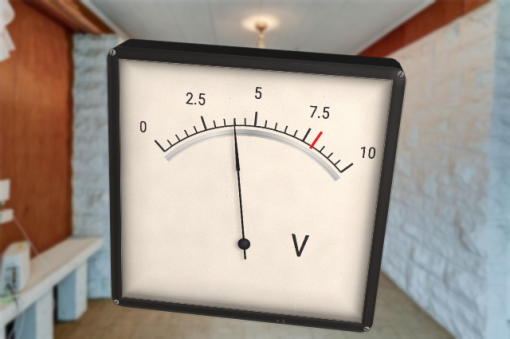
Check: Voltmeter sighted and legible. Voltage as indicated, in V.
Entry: 4 V
